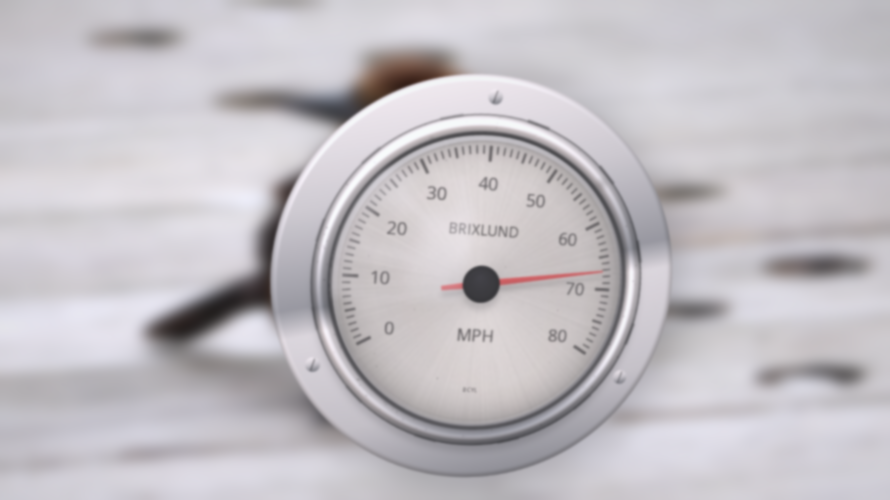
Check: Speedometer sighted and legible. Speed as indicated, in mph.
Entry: 67 mph
